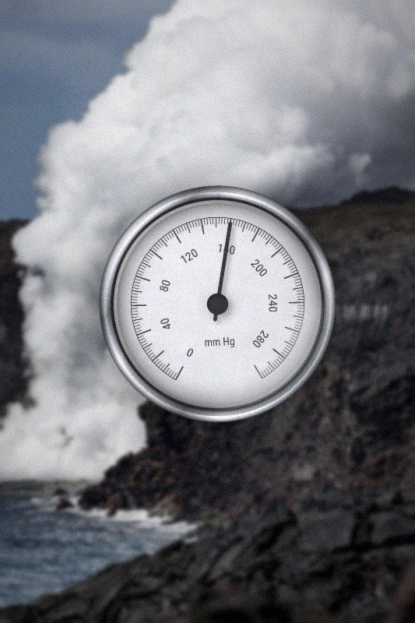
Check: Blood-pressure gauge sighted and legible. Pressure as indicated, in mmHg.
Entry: 160 mmHg
